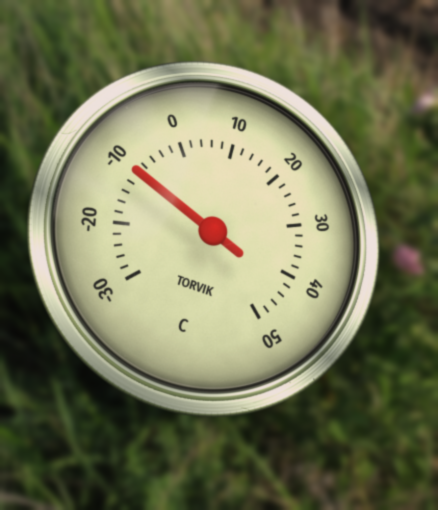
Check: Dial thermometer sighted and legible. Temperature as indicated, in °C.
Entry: -10 °C
